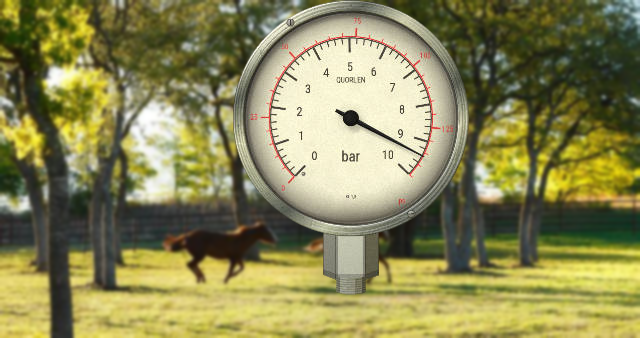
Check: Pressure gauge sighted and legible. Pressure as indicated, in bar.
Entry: 9.4 bar
